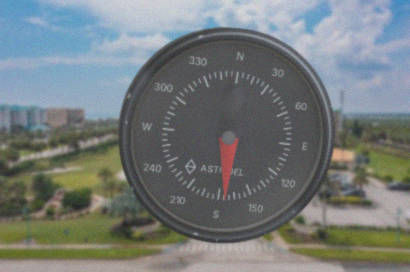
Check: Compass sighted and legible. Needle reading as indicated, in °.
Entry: 175 °
